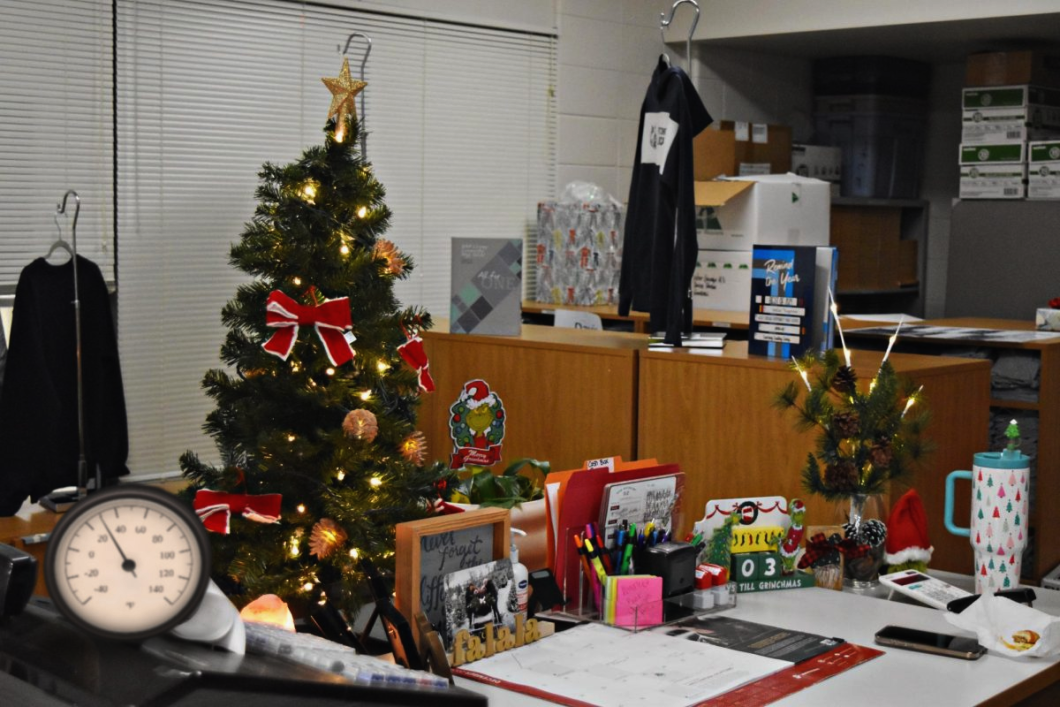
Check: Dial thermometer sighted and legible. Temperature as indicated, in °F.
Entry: 30 °F
